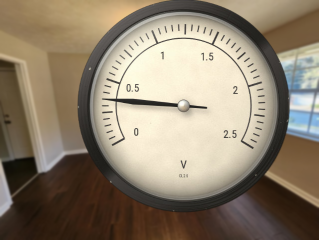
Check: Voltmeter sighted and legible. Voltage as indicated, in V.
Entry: 0.35 V
